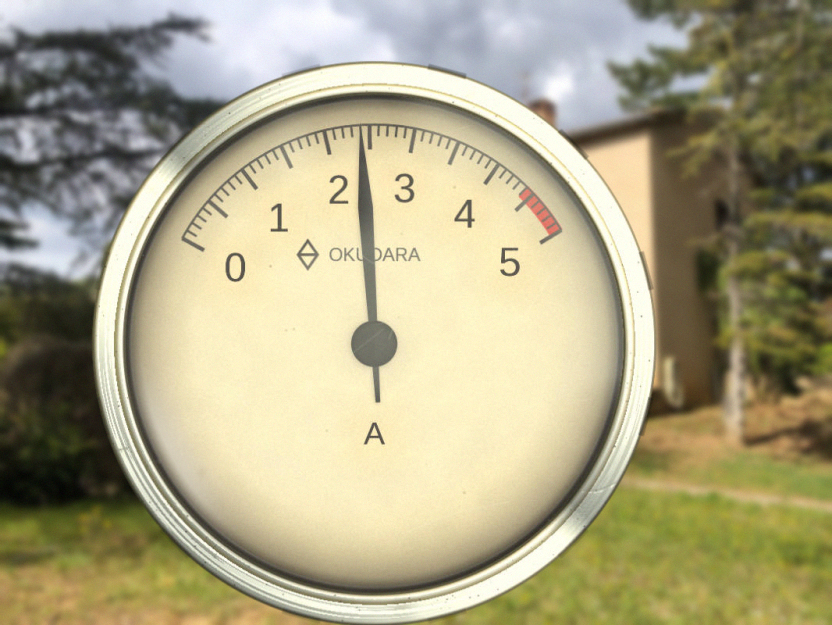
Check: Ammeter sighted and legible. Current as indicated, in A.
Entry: 2.4 A
